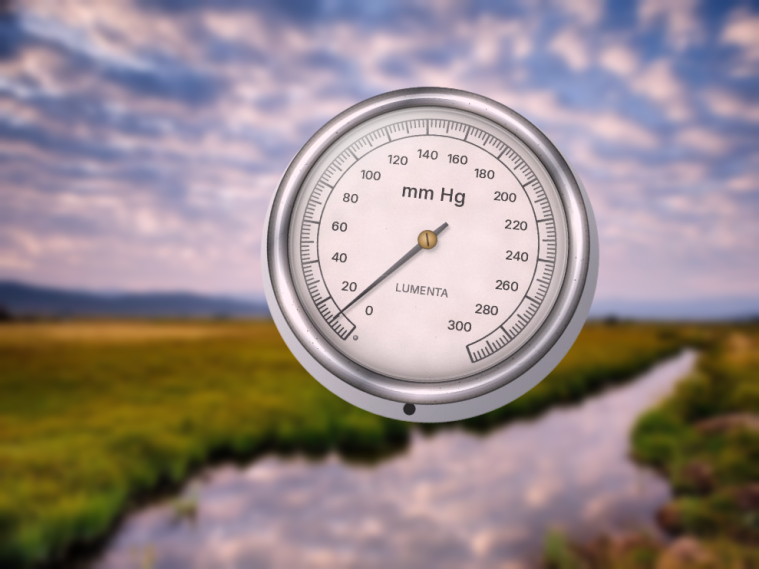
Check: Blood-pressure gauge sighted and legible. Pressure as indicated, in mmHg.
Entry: 10 mmHg
